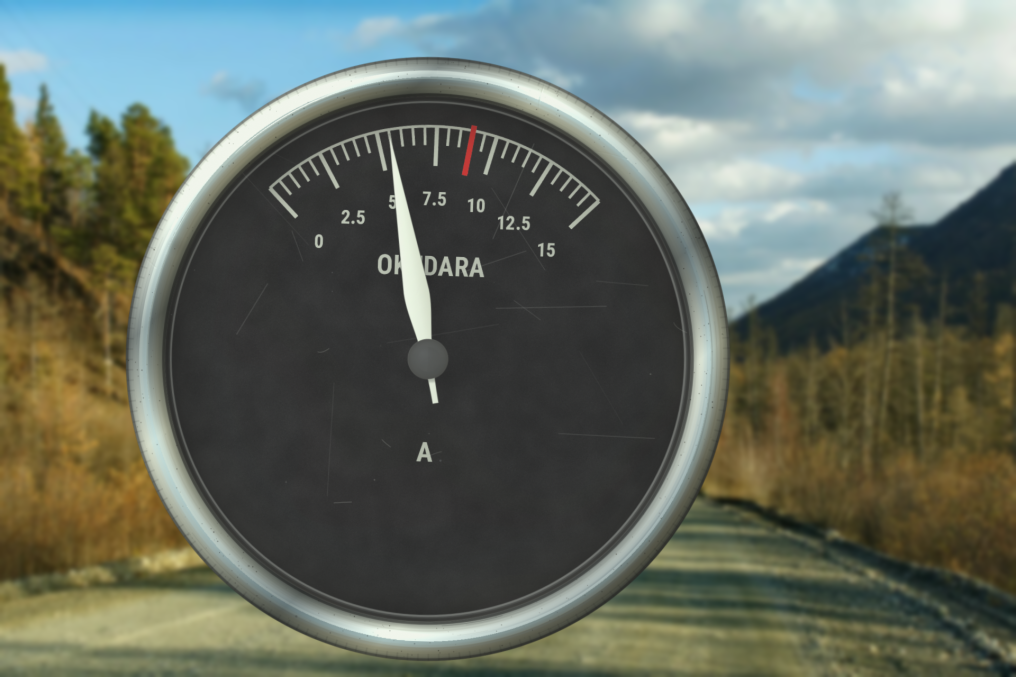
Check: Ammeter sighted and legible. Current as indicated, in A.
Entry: 5.5 A
